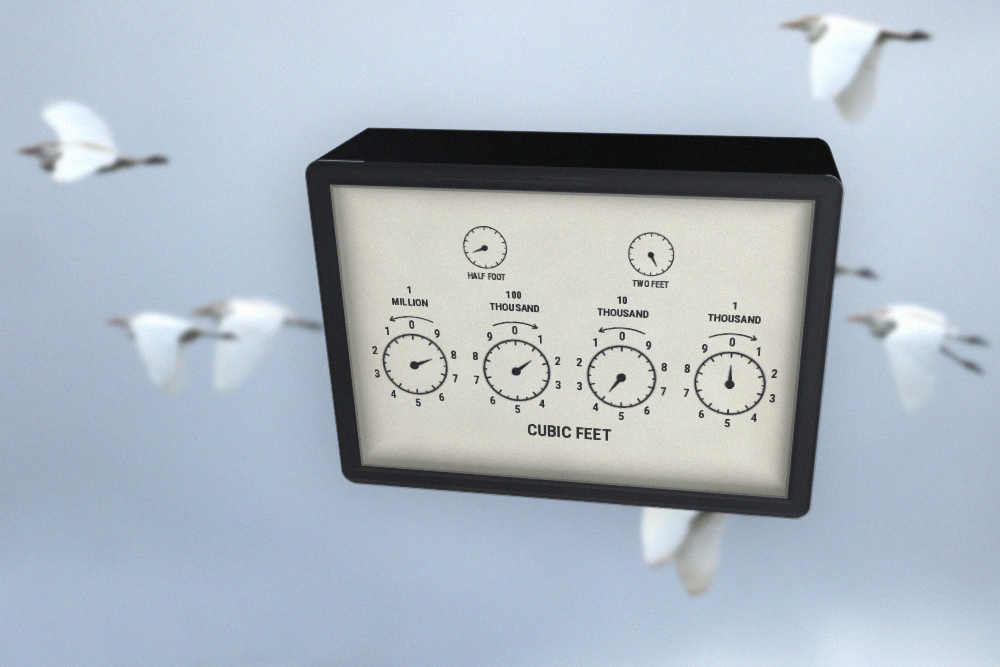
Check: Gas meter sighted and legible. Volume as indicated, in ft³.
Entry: 814000 ft³
